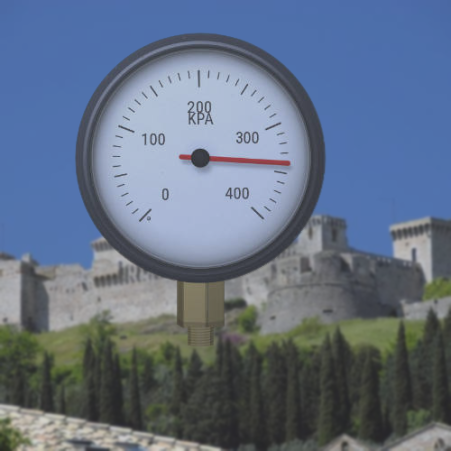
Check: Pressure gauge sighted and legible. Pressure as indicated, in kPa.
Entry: 340 kPa
